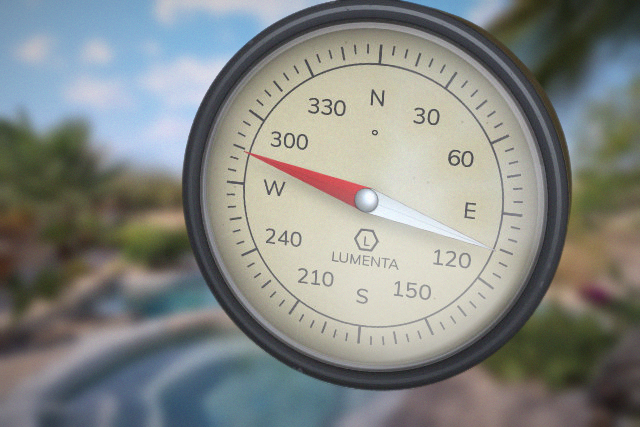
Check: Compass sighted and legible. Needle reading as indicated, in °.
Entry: 285 °
